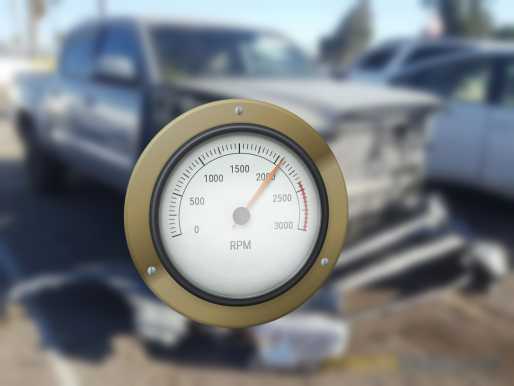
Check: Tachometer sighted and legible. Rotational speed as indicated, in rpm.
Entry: 2050 rpm
